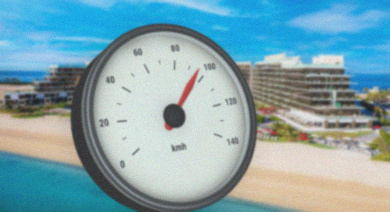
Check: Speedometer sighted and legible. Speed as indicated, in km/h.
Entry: 95 km/h
